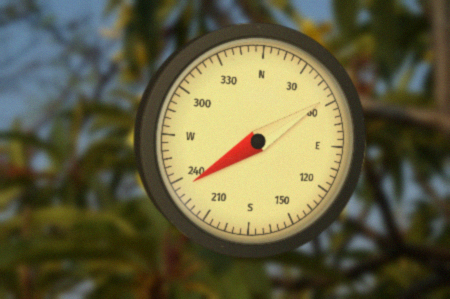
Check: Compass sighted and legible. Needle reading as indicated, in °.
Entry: 235 °
